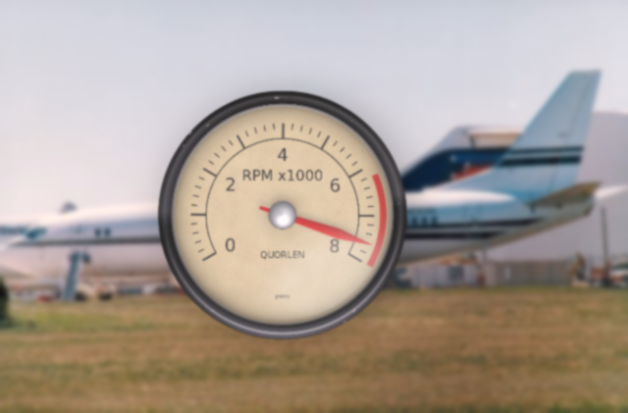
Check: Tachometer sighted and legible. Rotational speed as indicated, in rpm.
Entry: 7600 rpm
